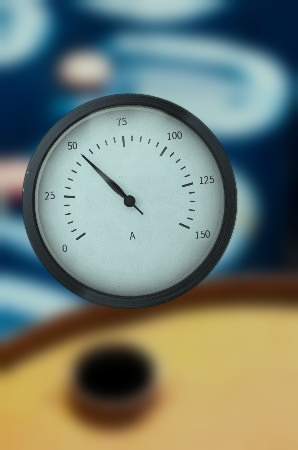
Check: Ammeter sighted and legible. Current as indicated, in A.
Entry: 50 A
